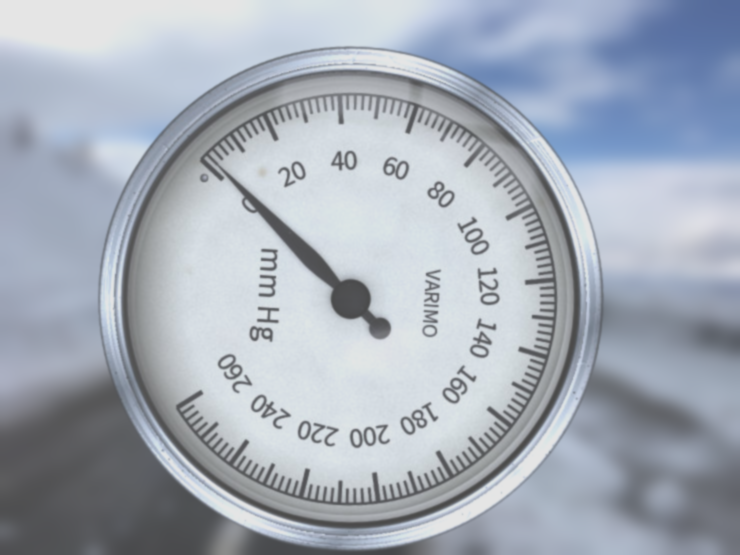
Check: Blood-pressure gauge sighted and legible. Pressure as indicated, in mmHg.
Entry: 2 mmHg
